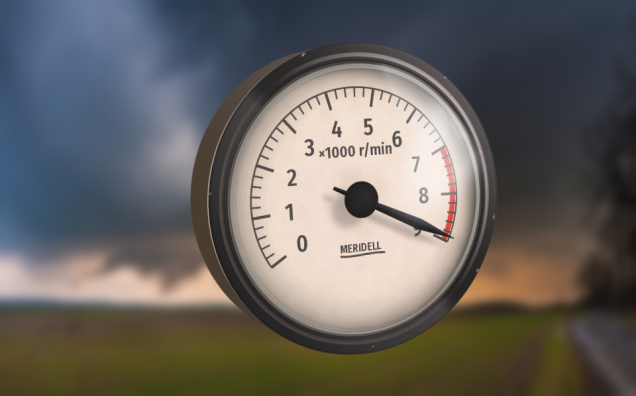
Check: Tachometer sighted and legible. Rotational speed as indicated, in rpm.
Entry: 8900 rpm
